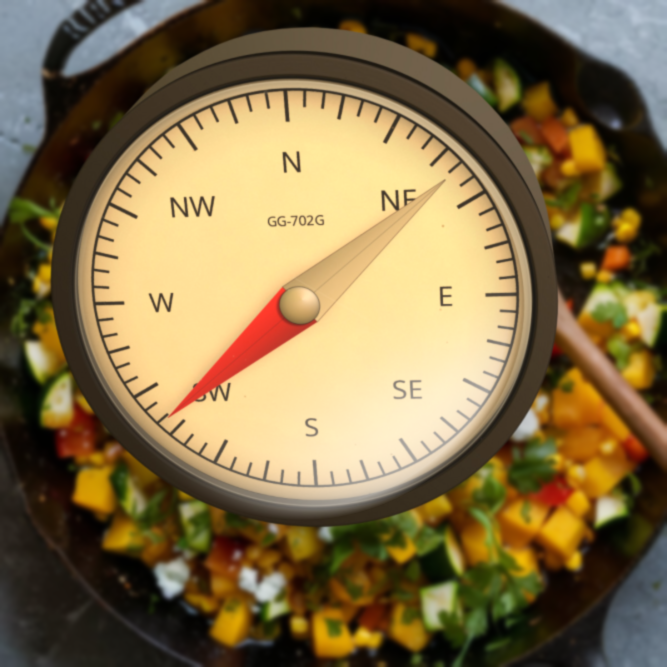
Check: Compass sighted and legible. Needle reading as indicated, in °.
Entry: 230 °
